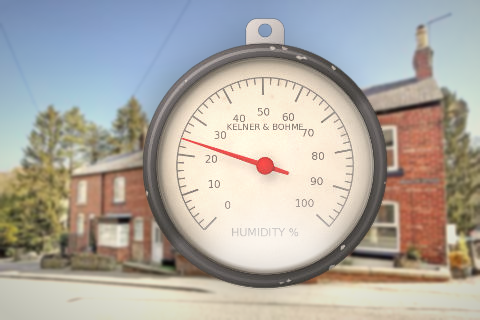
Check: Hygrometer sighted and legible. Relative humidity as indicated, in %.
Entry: 24 %
